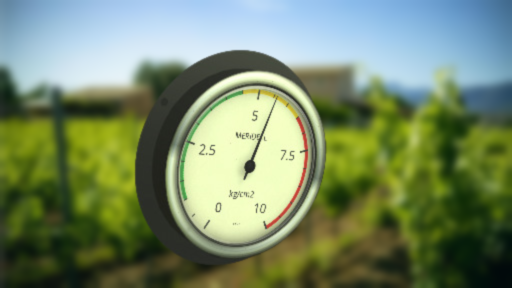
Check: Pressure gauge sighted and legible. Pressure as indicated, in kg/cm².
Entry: 5.5 kg/cm²
